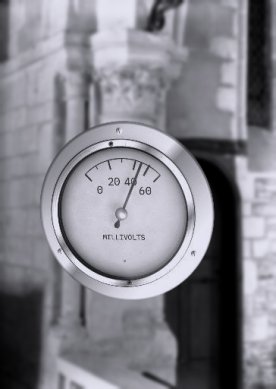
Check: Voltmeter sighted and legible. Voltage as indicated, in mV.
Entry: 45 mV
